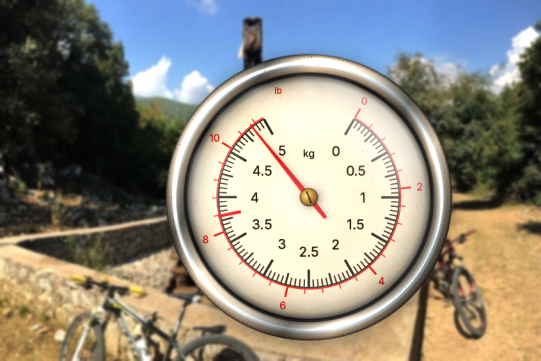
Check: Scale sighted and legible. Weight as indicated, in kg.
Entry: 4.85 kg
